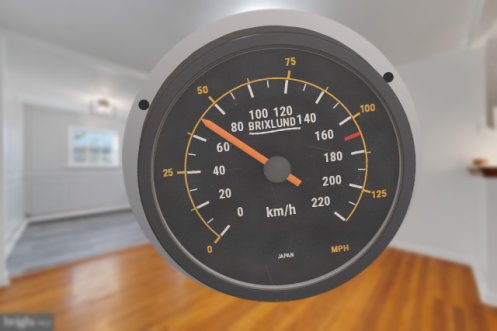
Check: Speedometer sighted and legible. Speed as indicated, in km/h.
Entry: 70 km/h
